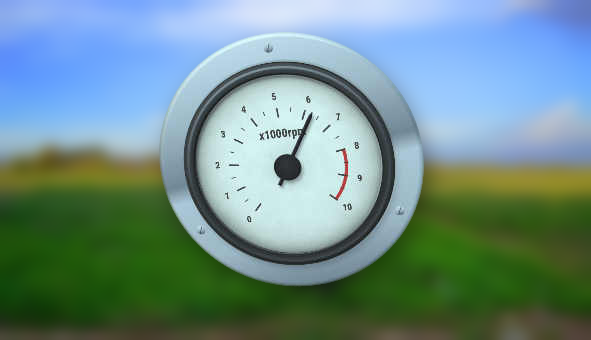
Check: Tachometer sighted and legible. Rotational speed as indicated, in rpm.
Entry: 6250 rpm
